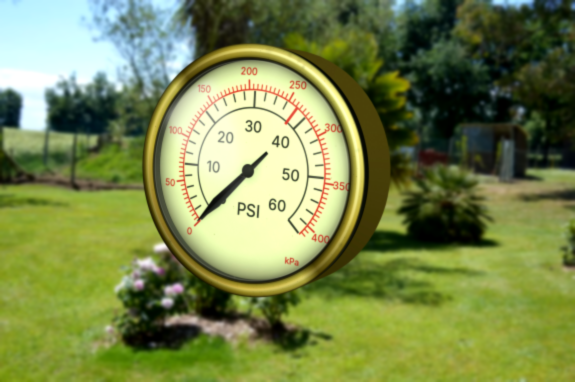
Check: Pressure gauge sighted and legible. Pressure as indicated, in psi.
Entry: 0 psi
